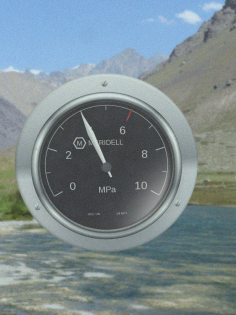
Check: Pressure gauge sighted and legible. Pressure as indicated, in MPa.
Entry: 4 MPa
